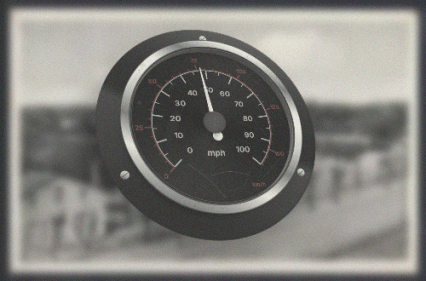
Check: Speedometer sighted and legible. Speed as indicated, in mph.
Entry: 47.5 mph
